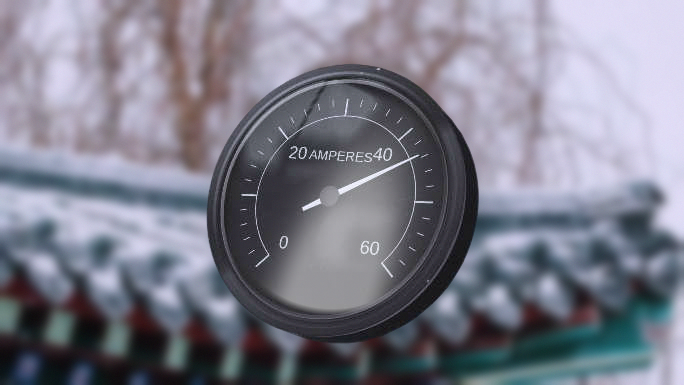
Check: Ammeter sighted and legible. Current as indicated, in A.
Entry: 44 A
